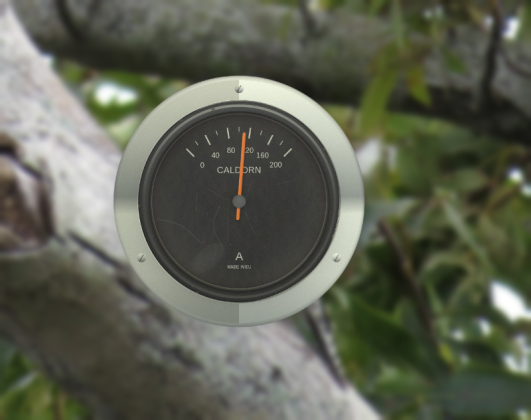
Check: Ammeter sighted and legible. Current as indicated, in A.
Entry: 110 A
